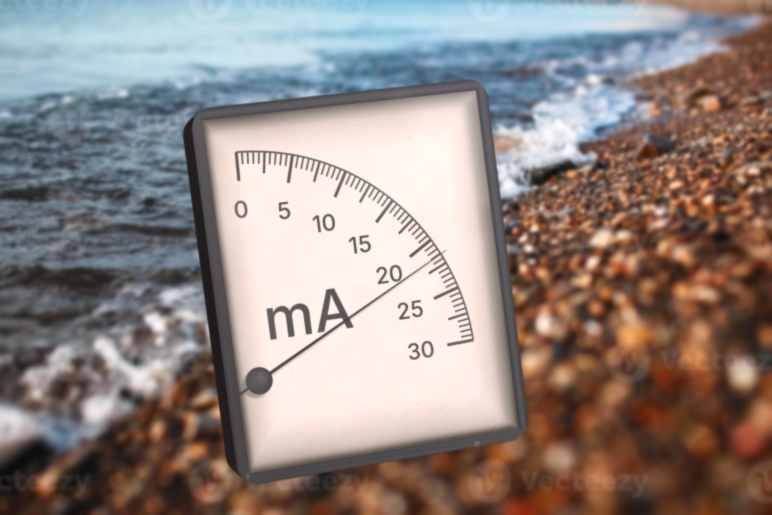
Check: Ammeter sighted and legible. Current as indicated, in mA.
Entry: 21.5 mA
